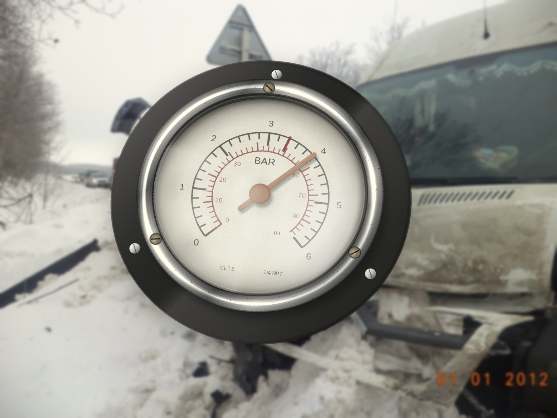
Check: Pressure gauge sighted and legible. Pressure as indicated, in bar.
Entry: 4 bar
